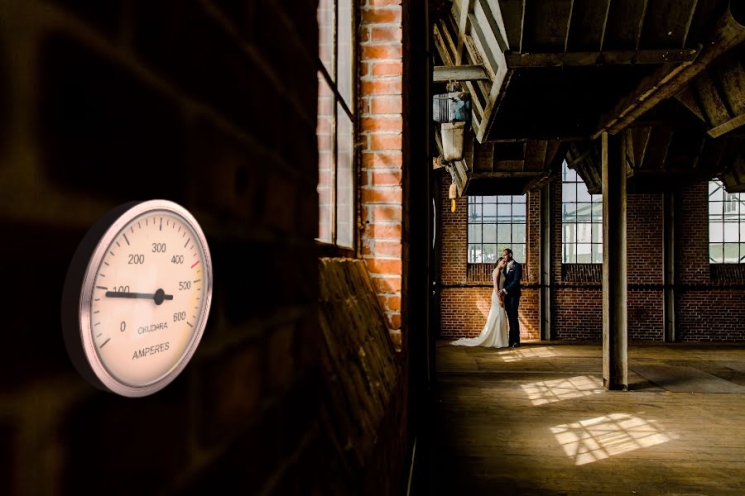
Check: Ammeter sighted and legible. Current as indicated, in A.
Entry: 90 A
